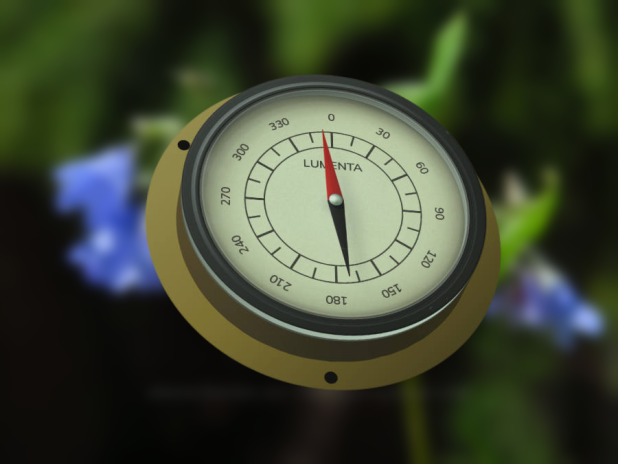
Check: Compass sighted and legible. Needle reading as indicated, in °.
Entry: 352.5 °
